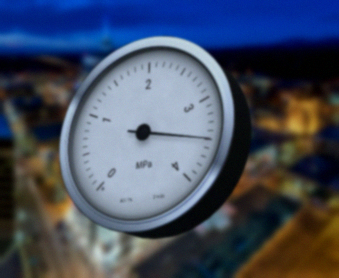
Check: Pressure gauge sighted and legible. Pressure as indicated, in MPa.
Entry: 3.5 MPa
